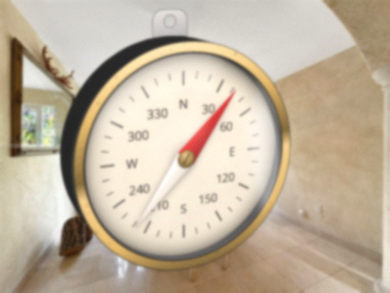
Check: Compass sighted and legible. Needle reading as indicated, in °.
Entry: 40 °
